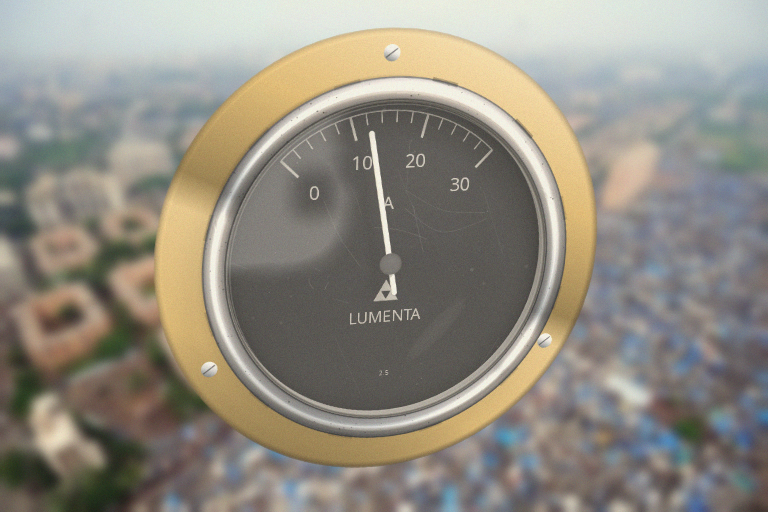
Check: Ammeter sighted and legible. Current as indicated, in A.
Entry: 12 A
